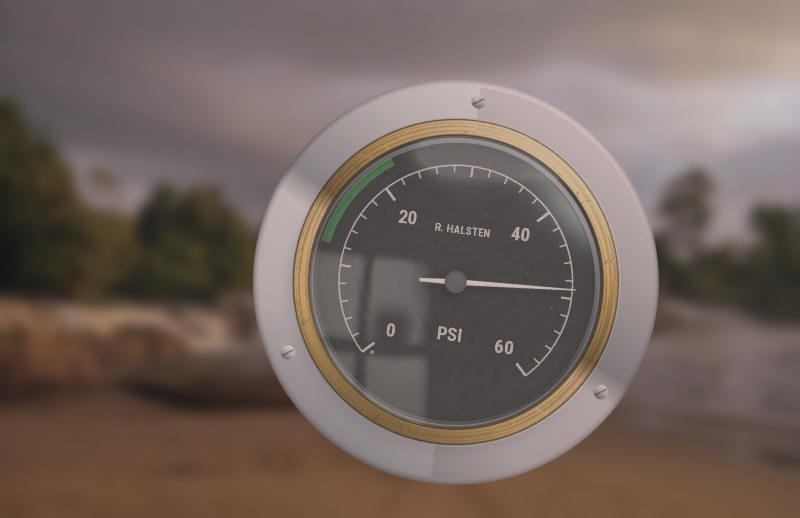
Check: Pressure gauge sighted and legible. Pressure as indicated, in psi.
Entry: 49 psi
